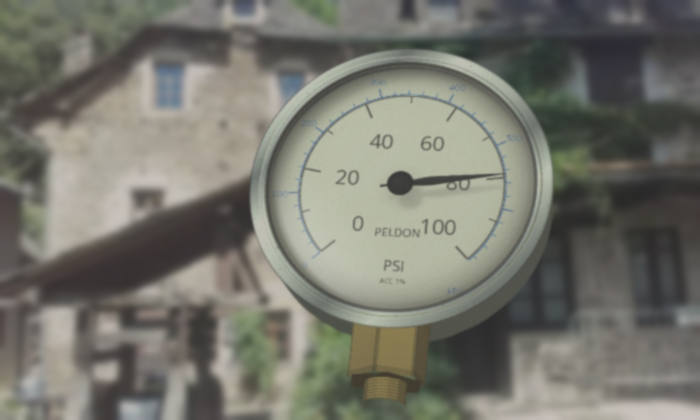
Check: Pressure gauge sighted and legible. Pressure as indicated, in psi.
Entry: 80 psi
